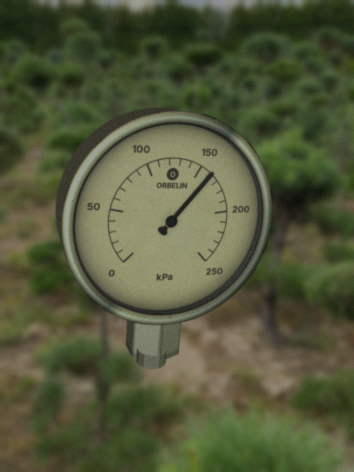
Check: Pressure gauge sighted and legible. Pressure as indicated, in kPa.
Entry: 160 kPa
